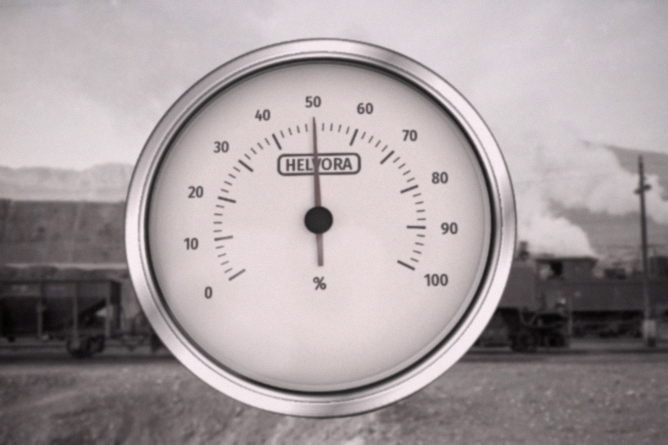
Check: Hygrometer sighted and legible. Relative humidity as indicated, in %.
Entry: 50 %
